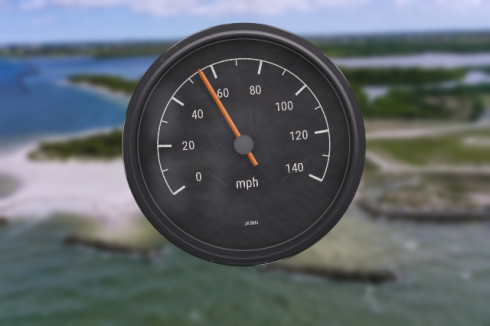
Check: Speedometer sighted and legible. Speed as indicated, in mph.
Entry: 55 mph
